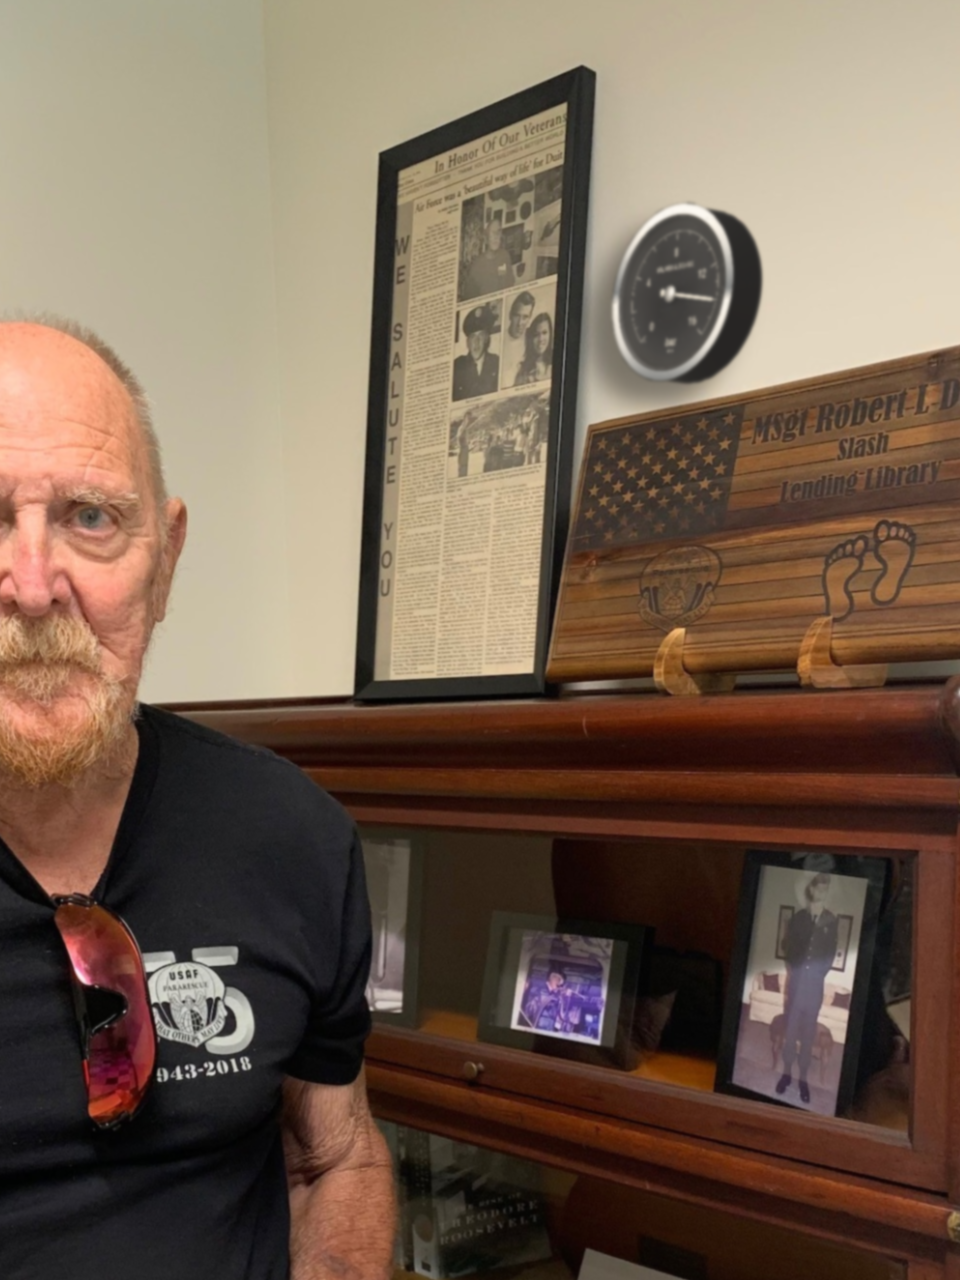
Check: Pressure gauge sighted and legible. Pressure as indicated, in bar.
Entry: 14 bar
